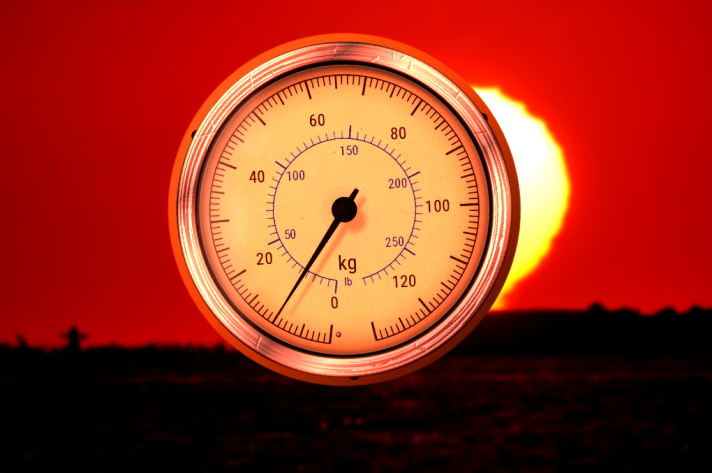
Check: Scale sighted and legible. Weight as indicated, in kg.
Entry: 10 kg
